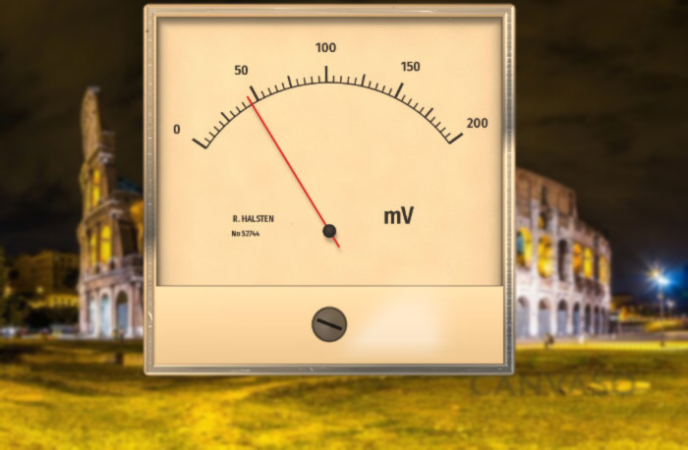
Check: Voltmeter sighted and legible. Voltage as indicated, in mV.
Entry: 45 mV
